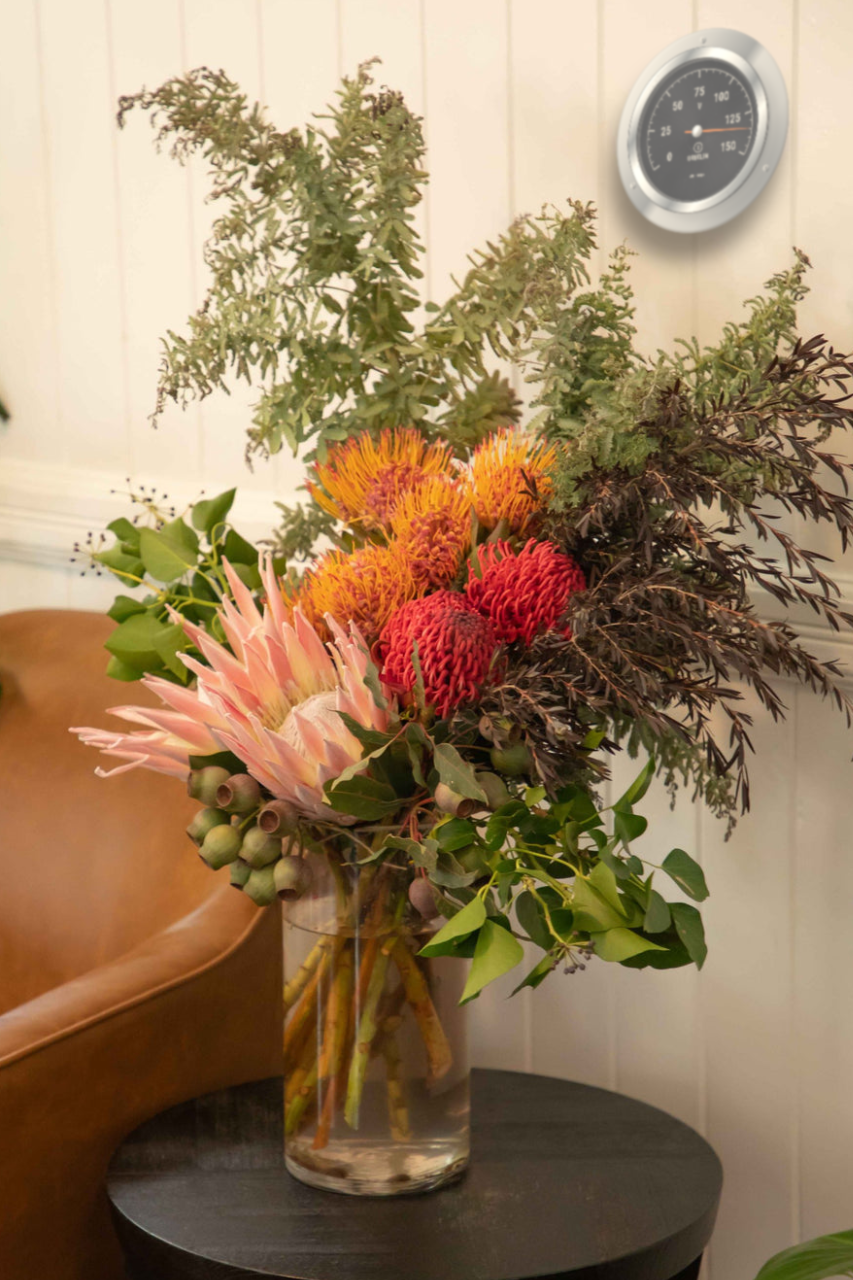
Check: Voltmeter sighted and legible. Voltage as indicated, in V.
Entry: 135 V
